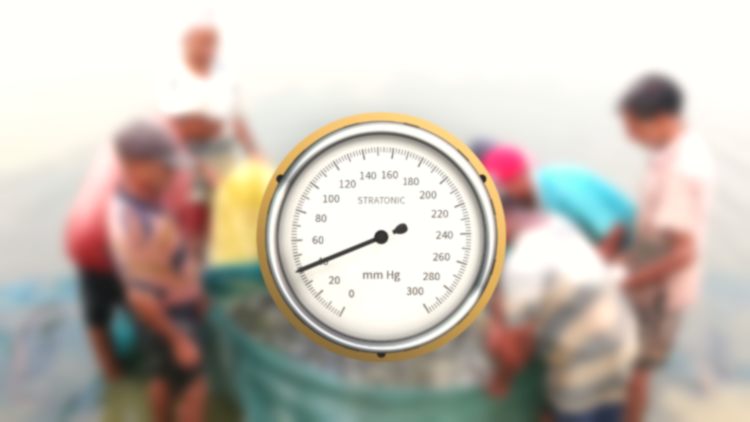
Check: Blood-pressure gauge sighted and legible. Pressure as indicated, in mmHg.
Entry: 40 mmHg
